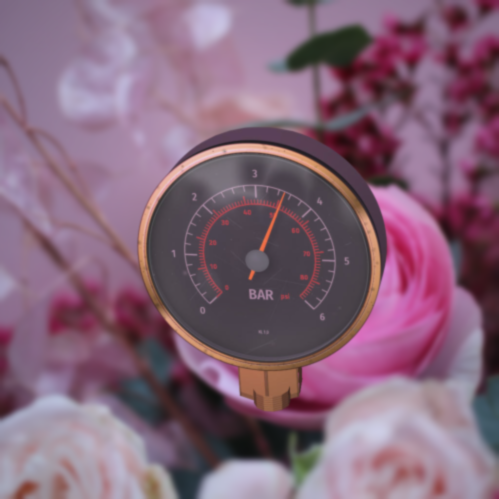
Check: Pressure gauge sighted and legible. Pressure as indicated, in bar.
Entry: 3.5 bar
